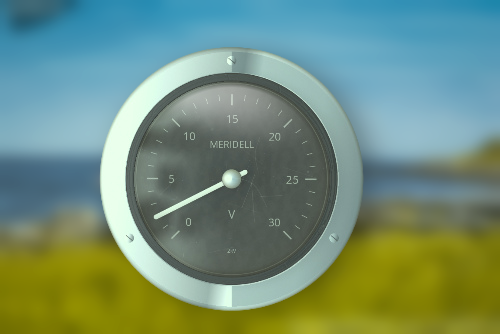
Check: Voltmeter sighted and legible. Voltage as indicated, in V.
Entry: 2 V
